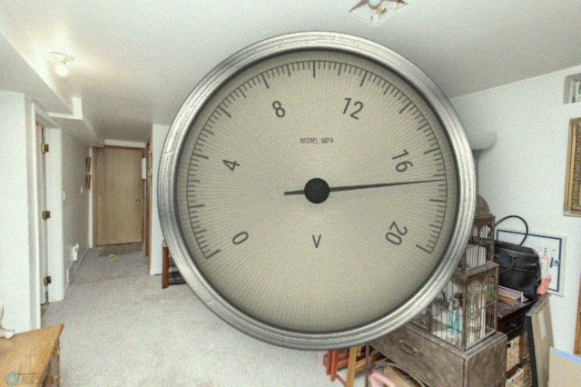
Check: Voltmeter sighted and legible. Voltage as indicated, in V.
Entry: 17.2 V
